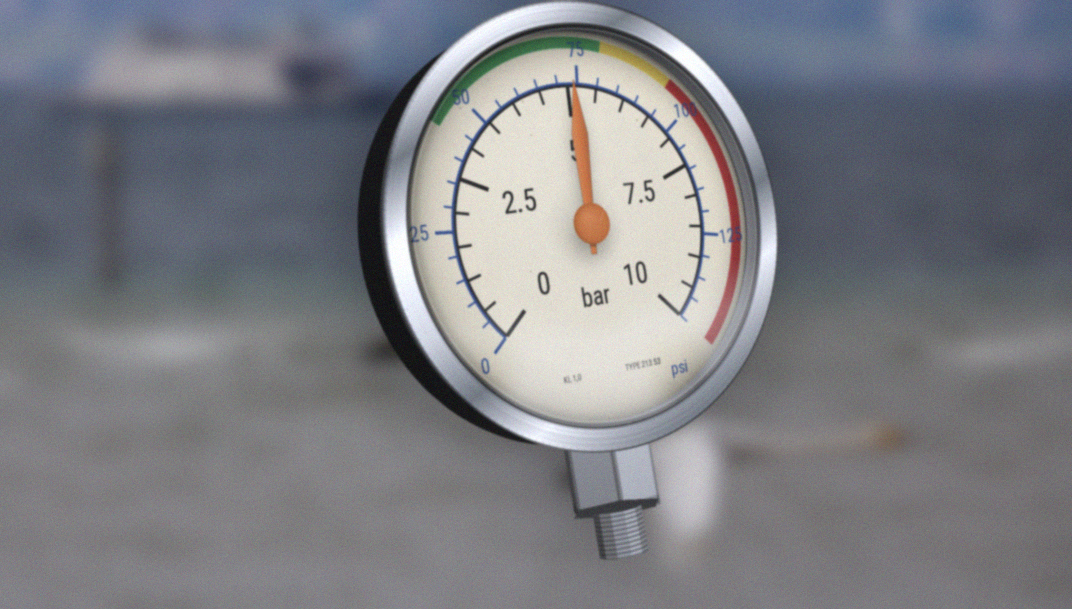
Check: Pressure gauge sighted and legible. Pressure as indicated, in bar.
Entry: 5 bar
